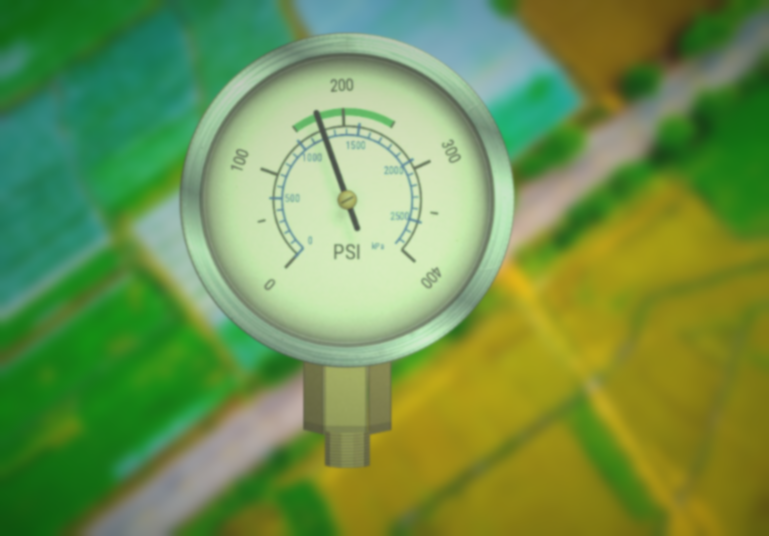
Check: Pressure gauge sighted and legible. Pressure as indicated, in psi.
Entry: 175 psi
